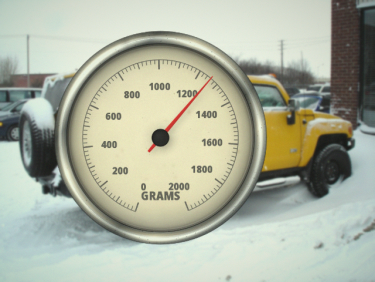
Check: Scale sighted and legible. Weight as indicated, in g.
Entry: 1260 g
